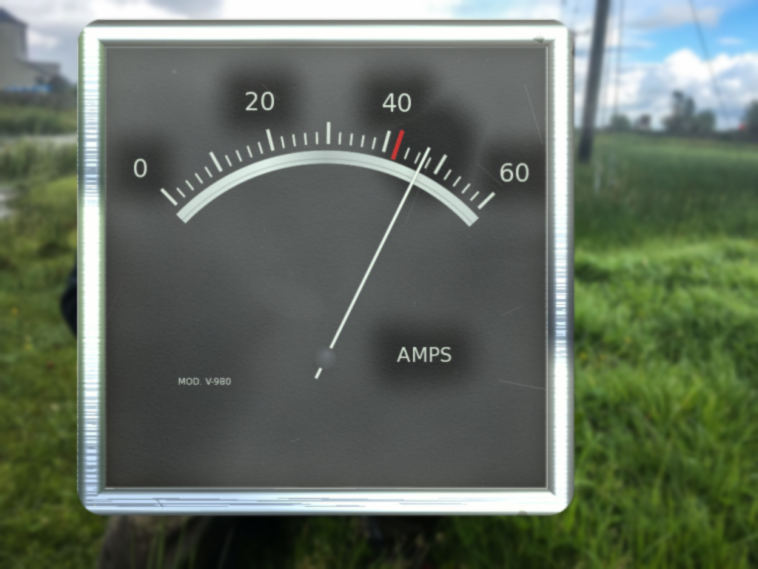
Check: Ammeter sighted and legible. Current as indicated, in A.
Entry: 47 A
